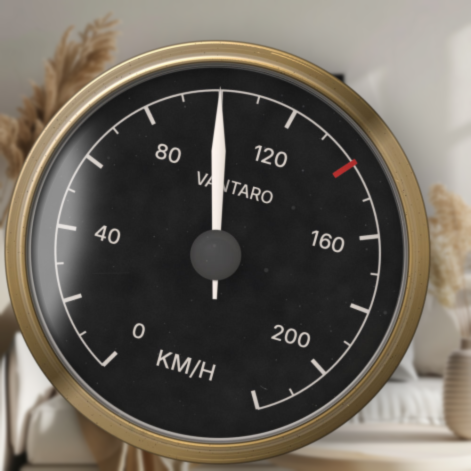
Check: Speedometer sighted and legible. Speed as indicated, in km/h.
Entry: 100 km/h
